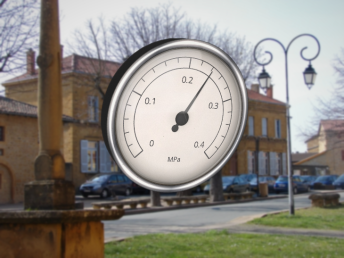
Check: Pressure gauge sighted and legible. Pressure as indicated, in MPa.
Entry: 0.24 MPa
